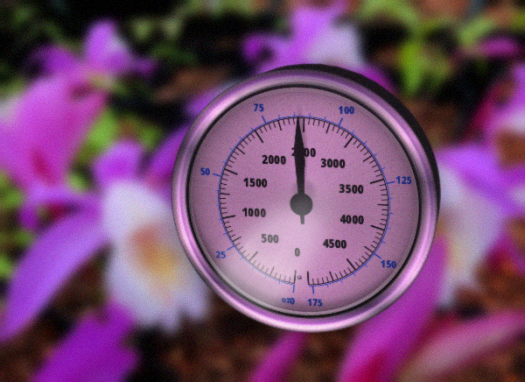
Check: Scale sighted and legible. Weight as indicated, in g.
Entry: 2450 g
